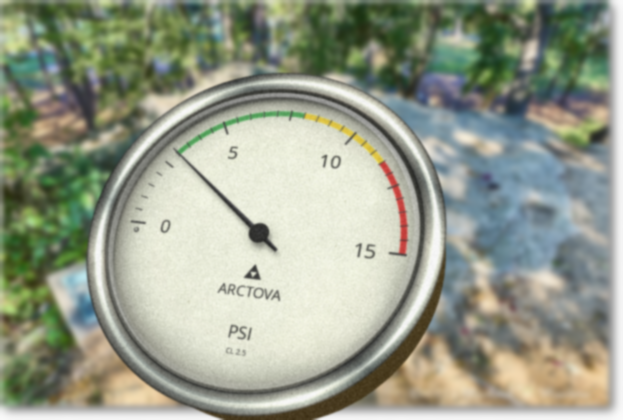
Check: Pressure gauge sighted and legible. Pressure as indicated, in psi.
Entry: 3 psi
